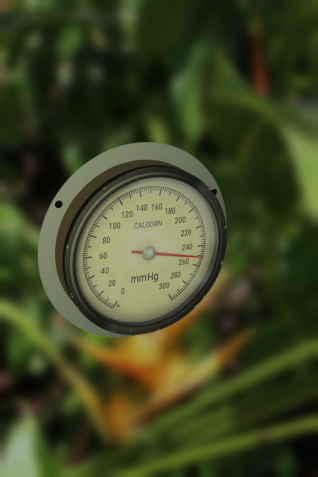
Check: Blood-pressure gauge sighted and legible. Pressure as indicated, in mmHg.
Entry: 250 mmHg
